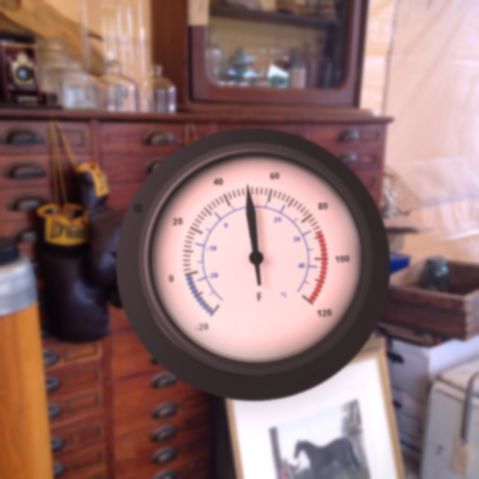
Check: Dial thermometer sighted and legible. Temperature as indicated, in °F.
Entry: 50 °F
